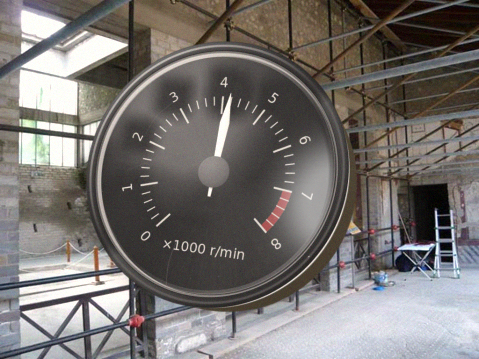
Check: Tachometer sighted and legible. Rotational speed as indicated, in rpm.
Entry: 4200 rpm
